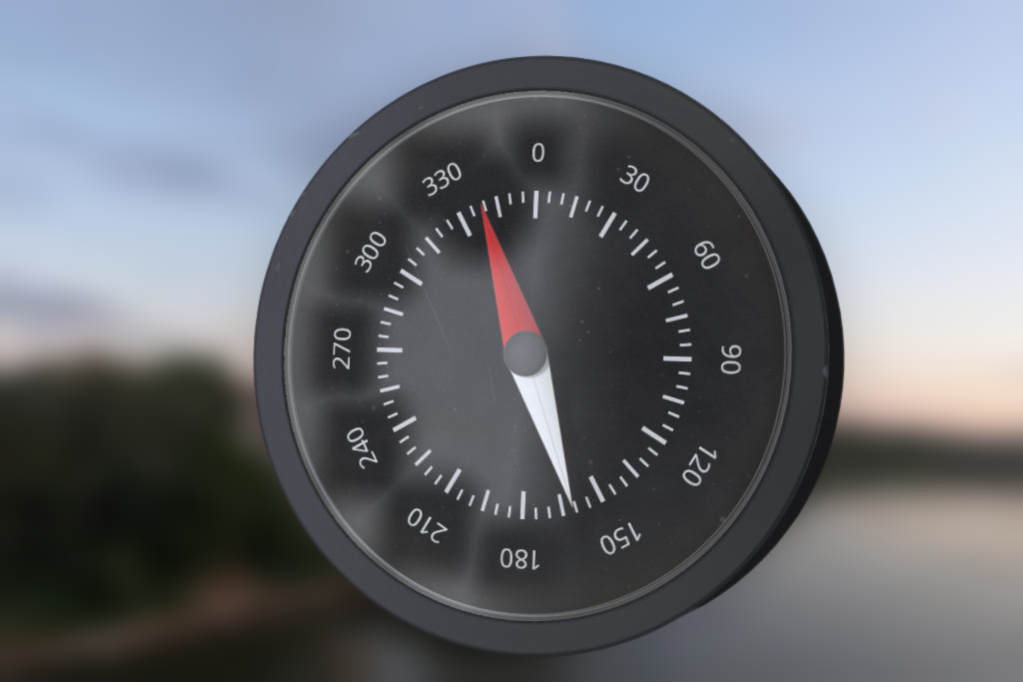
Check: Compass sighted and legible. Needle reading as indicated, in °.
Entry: 340 °
